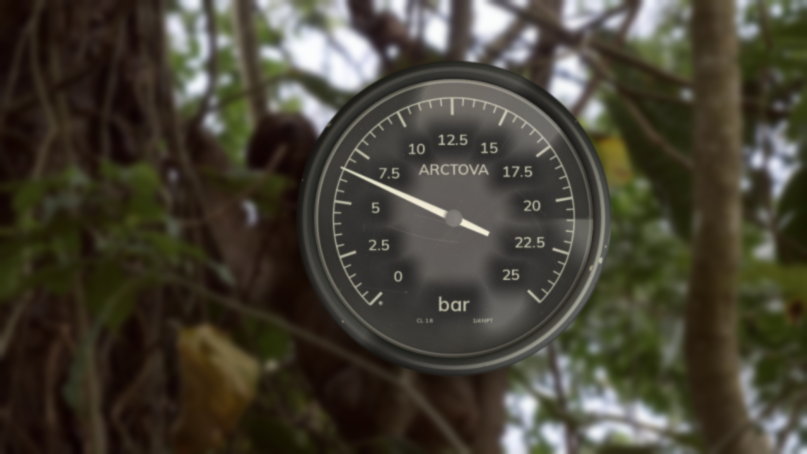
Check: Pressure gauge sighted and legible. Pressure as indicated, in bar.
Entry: 6.5 bar
